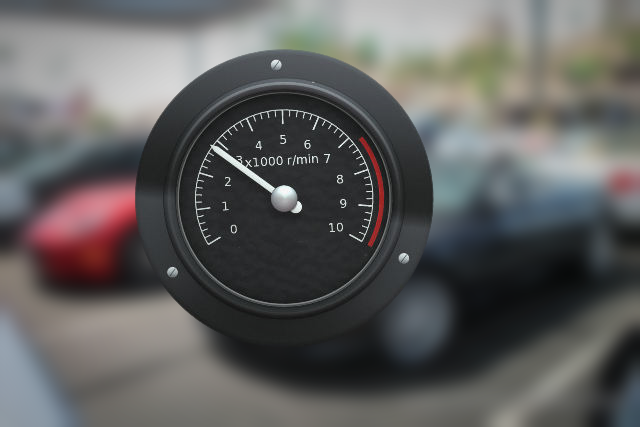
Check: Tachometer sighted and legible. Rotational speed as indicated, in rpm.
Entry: 2800 rpm
